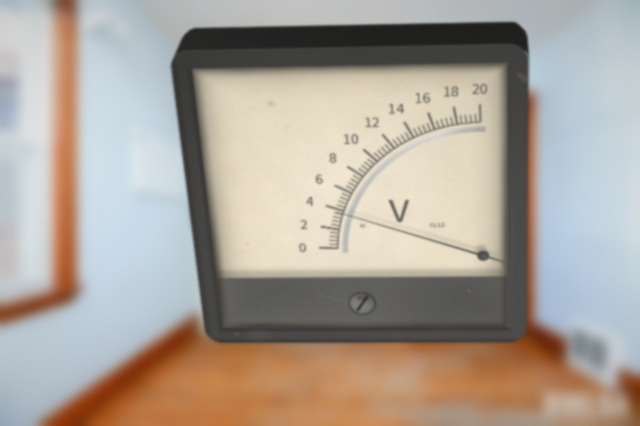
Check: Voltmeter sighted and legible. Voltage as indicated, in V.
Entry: 4 V
